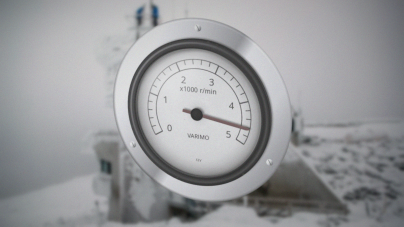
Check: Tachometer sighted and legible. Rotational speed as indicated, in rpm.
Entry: 4600 rpm
